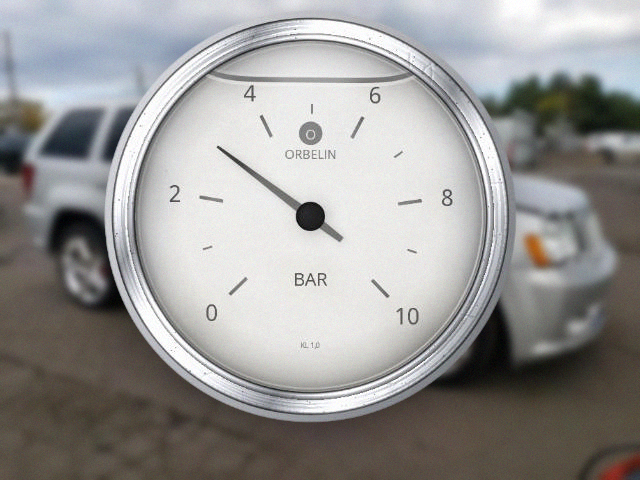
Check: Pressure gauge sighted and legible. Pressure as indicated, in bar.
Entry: 3 bar
